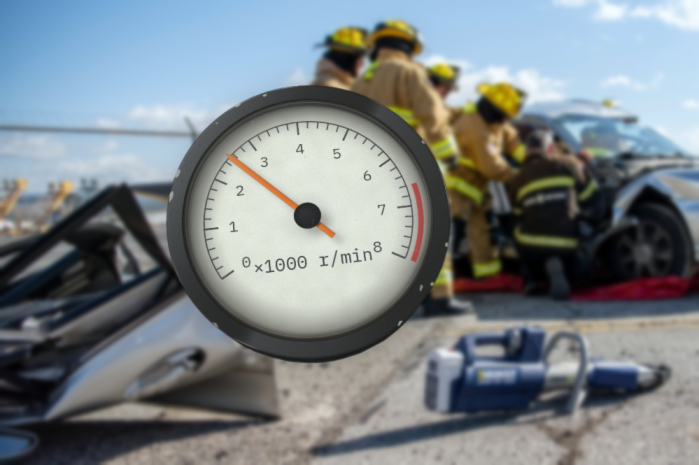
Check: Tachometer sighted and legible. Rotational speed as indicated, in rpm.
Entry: 2500 rpm
